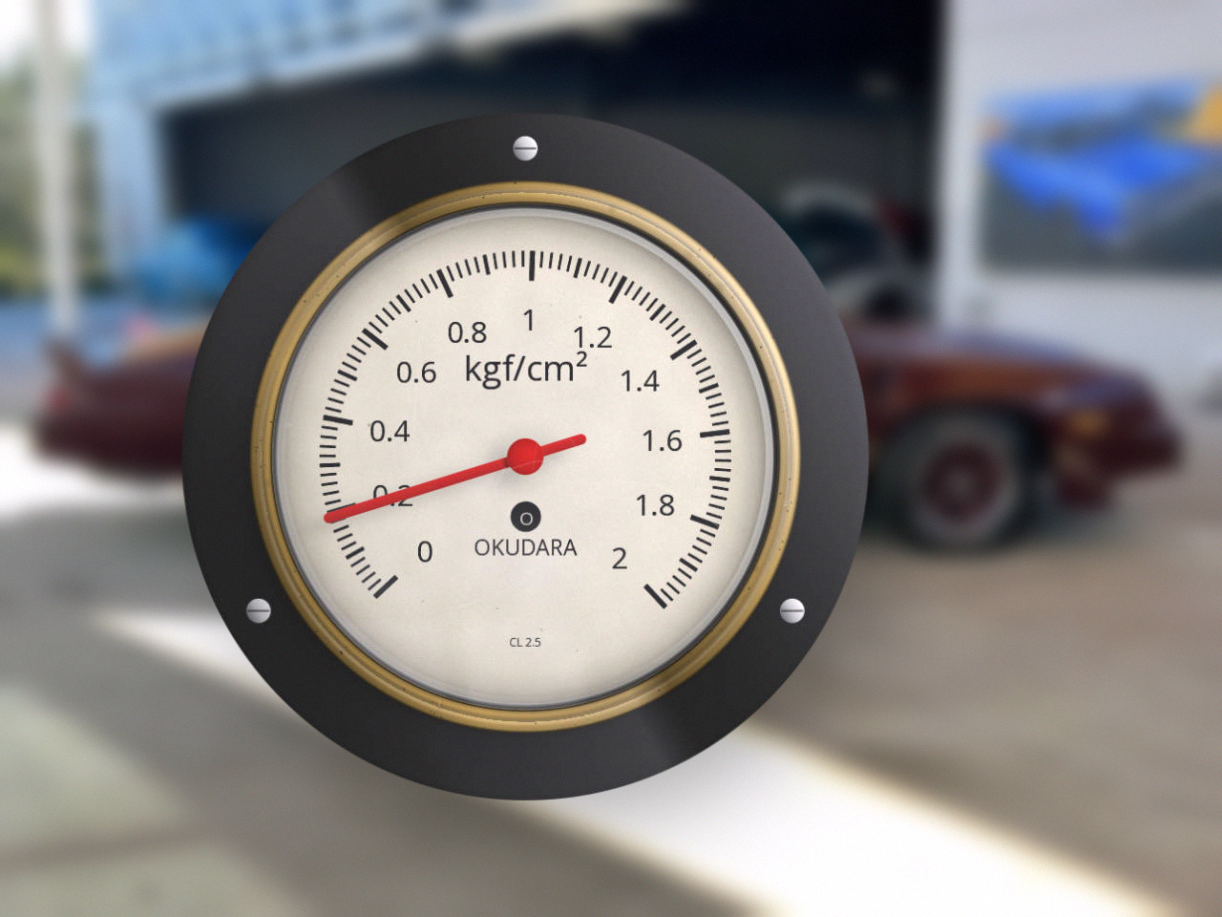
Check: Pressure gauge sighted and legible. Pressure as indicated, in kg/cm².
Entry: 0.19 kg/cm²
